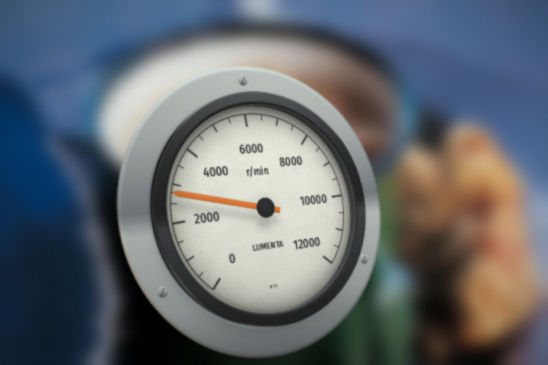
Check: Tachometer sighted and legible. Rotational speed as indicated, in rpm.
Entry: 2750 rpm
